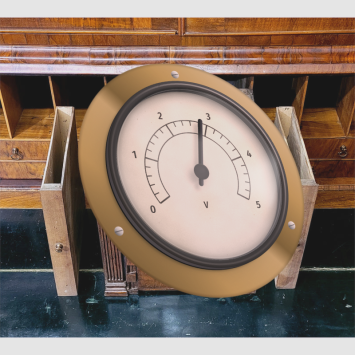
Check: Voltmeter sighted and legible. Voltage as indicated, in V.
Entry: 2.8 V
